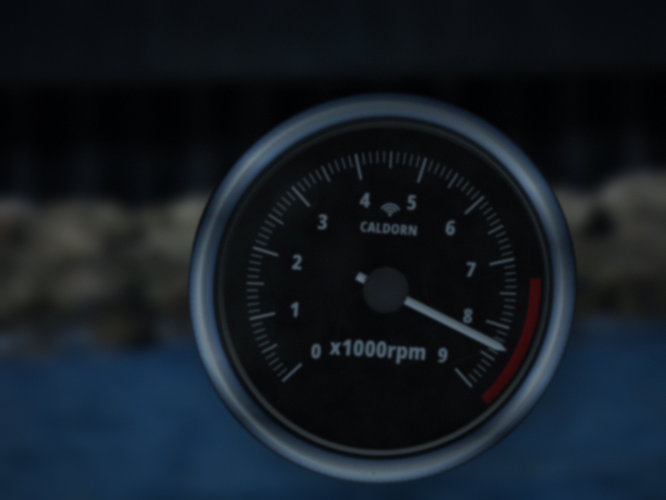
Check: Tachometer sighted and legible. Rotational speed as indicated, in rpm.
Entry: 8300 rpm
